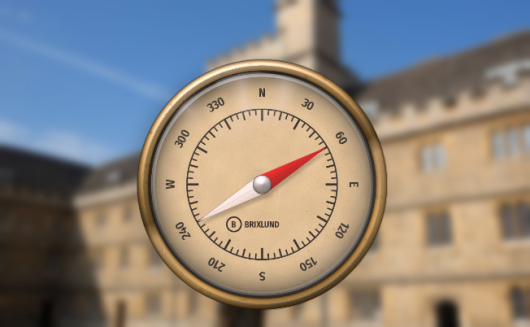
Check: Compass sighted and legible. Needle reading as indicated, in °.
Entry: 60 °
